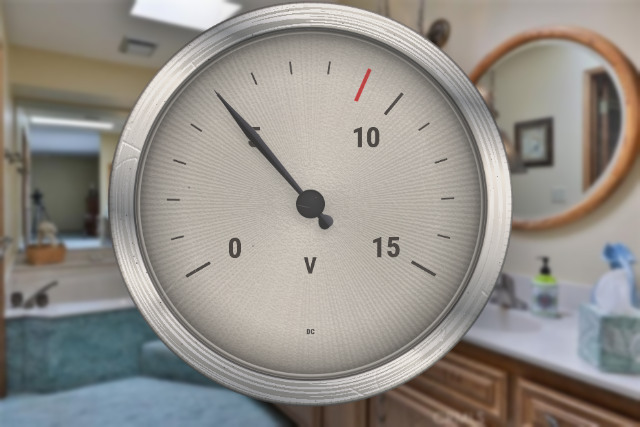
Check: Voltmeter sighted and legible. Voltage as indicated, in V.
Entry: 5 V
